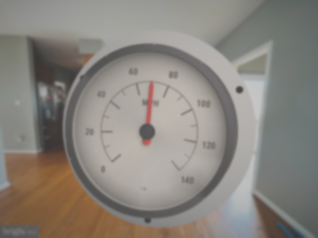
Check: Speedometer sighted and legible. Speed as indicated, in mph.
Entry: 70 mph
